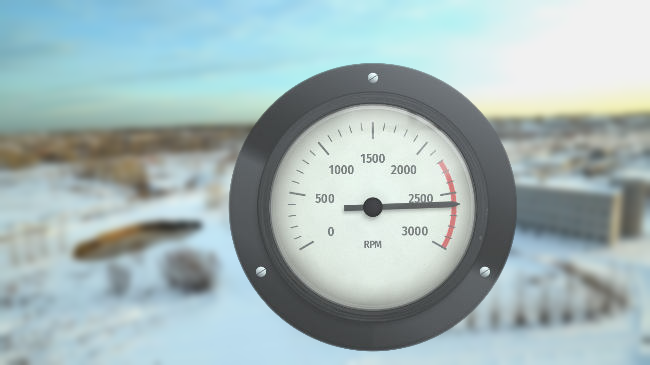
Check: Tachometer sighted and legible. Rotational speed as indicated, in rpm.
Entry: 2600 rpm
